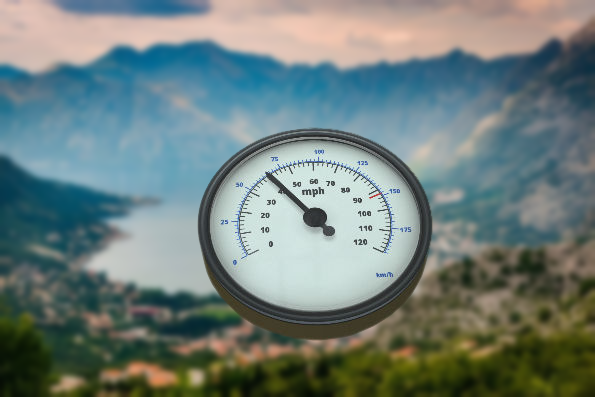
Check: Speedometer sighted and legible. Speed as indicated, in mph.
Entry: 40 mph
